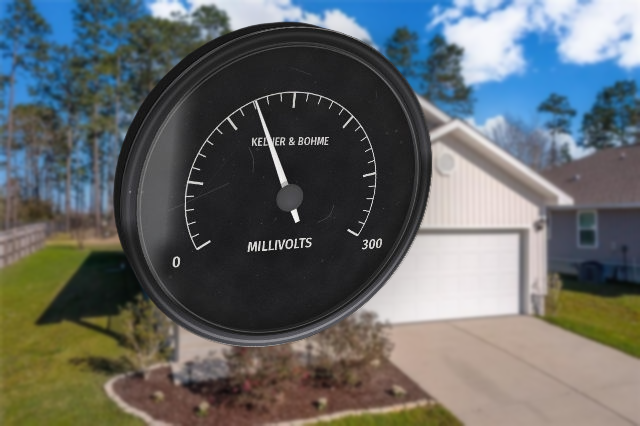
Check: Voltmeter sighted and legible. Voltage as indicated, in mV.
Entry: 120 mV
